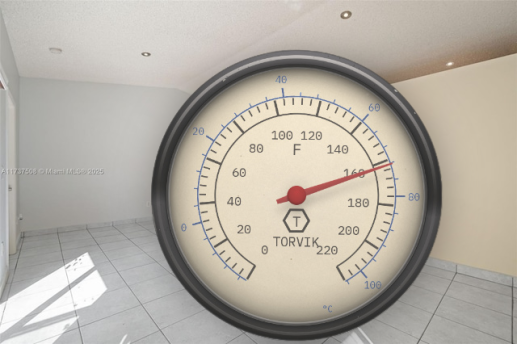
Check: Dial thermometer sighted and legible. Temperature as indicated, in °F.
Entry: 162 °F
